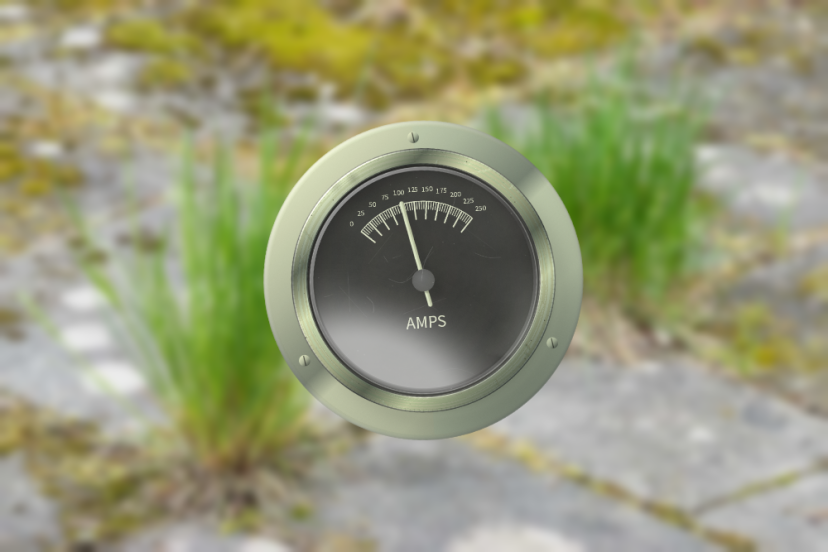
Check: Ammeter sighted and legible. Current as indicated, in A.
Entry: 100 A
